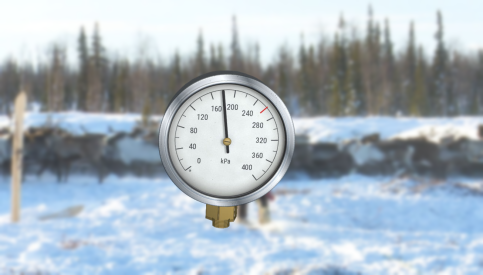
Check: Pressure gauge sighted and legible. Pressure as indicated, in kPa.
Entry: 180 kPa
